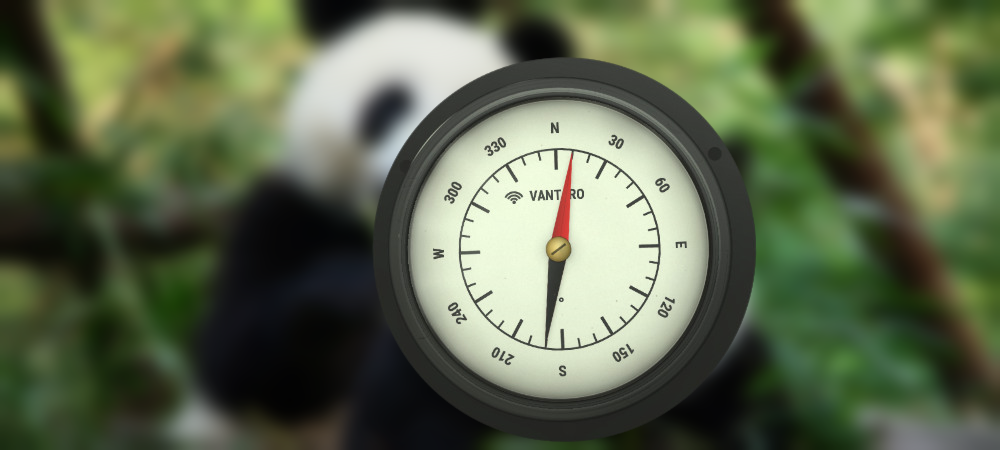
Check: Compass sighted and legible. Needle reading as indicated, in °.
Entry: 10 °
